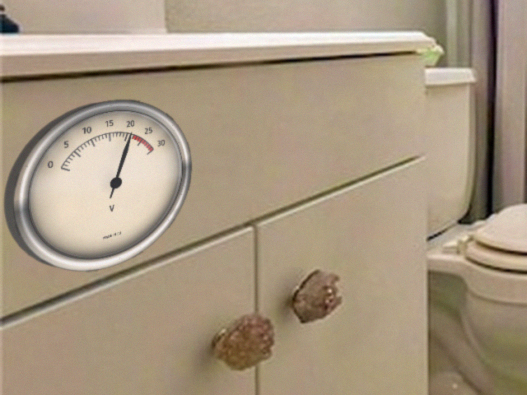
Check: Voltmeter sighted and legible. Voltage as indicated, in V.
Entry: 20 V
